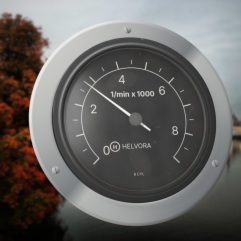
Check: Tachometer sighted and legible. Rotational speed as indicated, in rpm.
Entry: 2750 rpm
